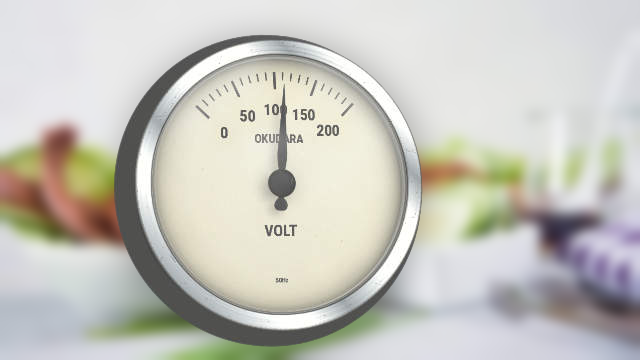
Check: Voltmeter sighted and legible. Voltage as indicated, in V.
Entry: 110 V
